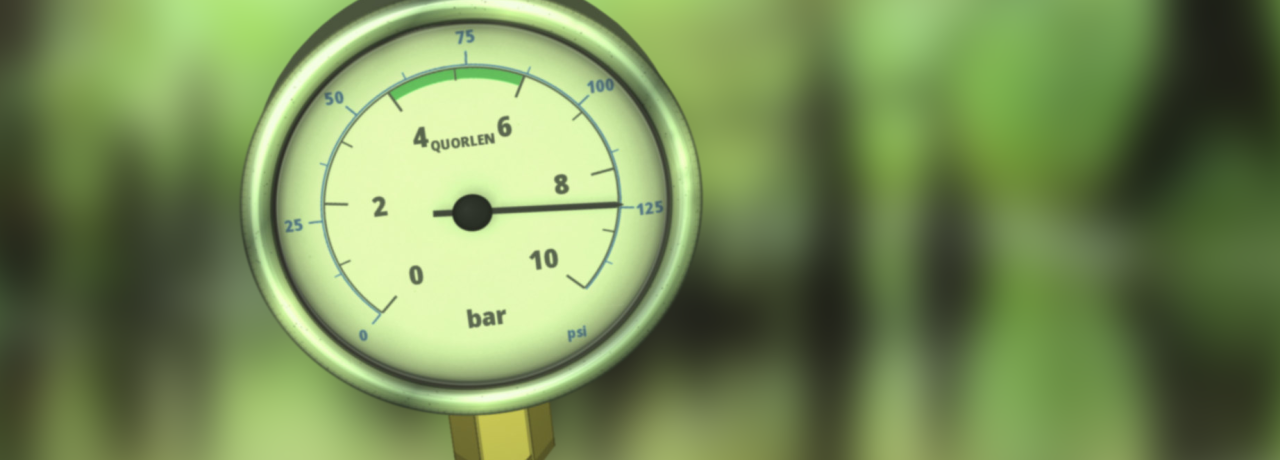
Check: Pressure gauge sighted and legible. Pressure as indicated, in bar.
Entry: 8.5 bar
